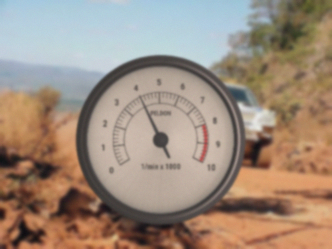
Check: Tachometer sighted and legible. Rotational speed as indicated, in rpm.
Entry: 4000 rpm
